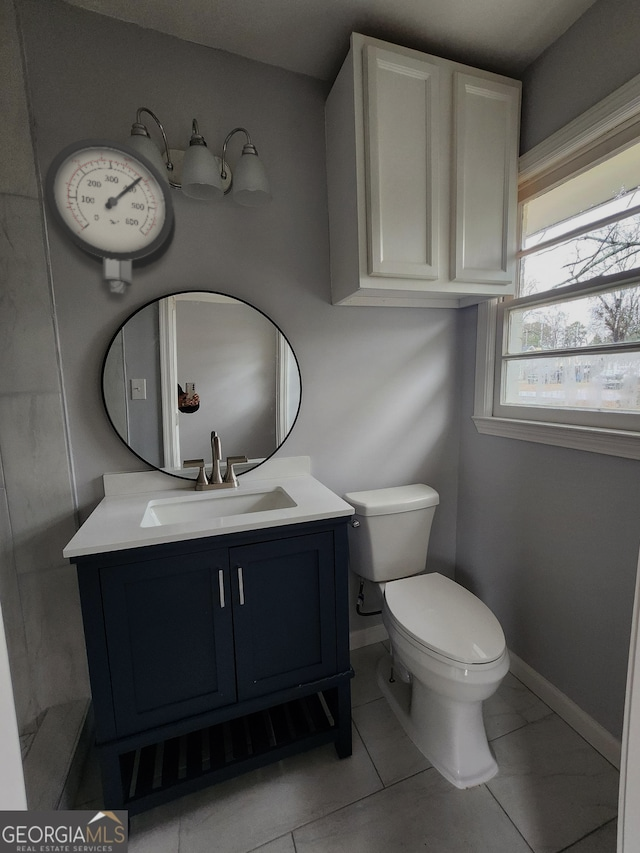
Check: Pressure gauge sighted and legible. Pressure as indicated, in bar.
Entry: 400 bar
